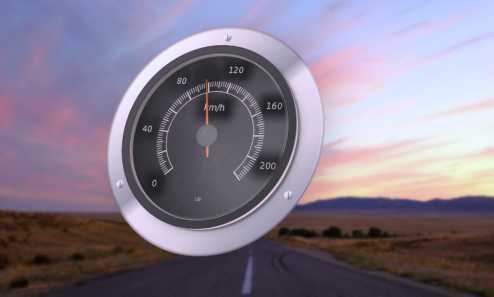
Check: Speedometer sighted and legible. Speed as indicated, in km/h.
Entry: 100 km/h
